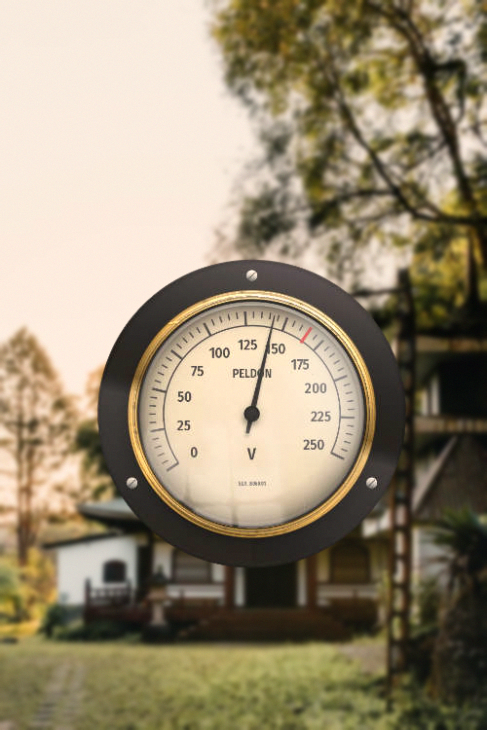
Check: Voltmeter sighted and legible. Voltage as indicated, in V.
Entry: 142.5 V
